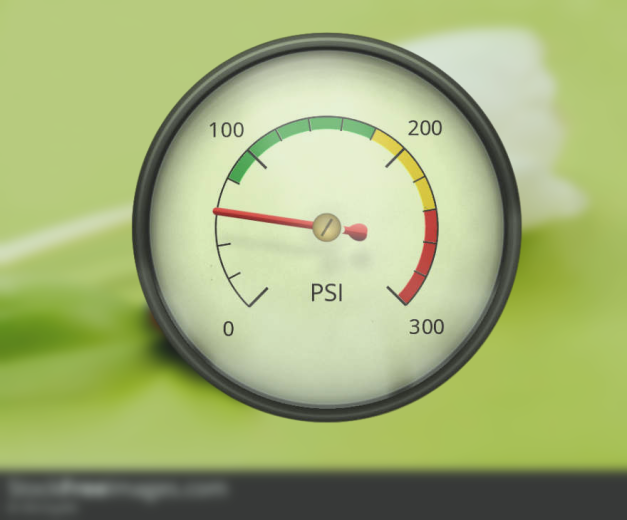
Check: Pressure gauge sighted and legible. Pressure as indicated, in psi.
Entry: 60 psi
